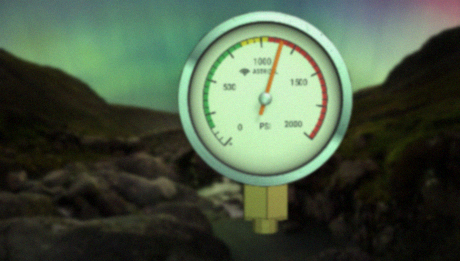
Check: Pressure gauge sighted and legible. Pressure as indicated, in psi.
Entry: 1150 psi
